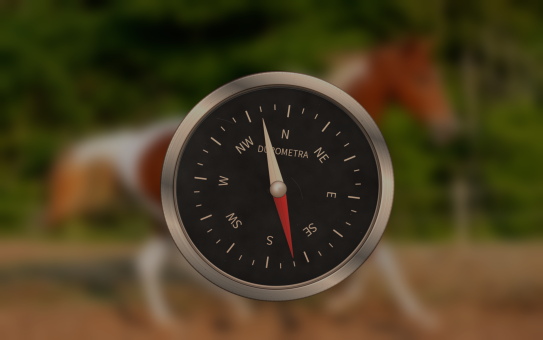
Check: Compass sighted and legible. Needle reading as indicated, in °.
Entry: 160 °
